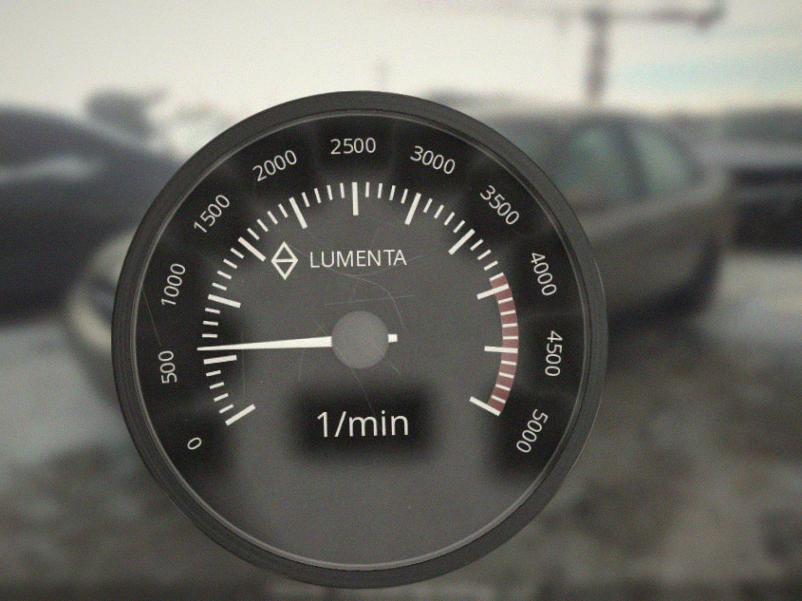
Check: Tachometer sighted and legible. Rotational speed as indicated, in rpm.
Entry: 600 rpm
